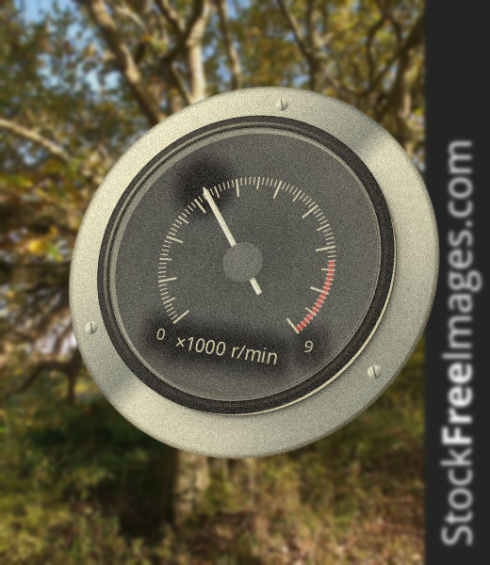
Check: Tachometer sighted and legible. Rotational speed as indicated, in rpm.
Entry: 3300 rpm
